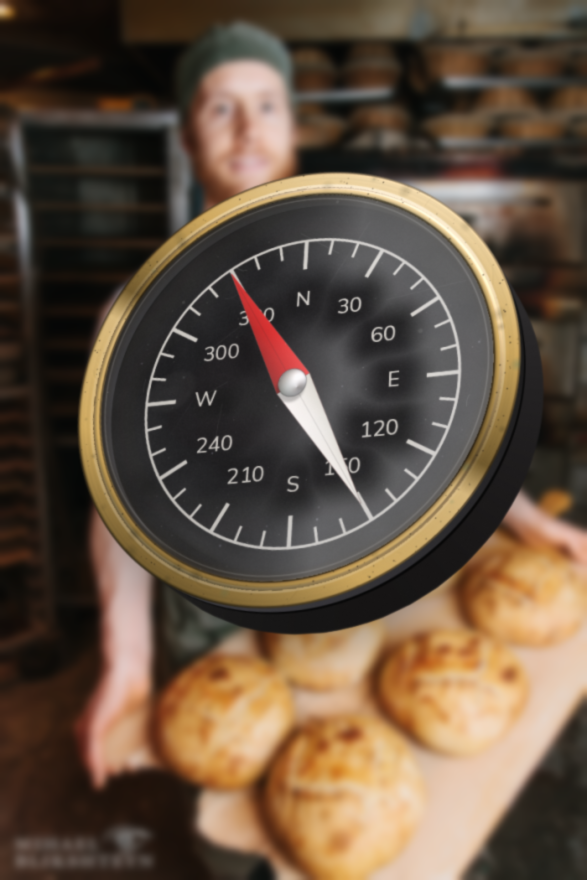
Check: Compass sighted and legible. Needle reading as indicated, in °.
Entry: 330 °
